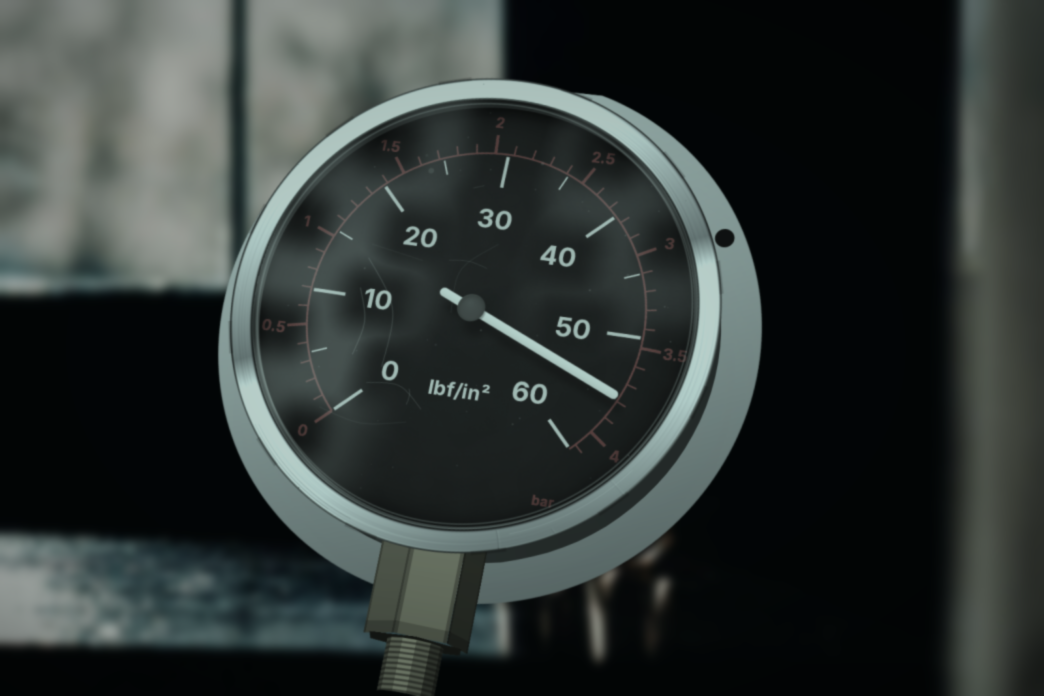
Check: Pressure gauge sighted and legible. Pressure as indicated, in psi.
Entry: 55 psi
